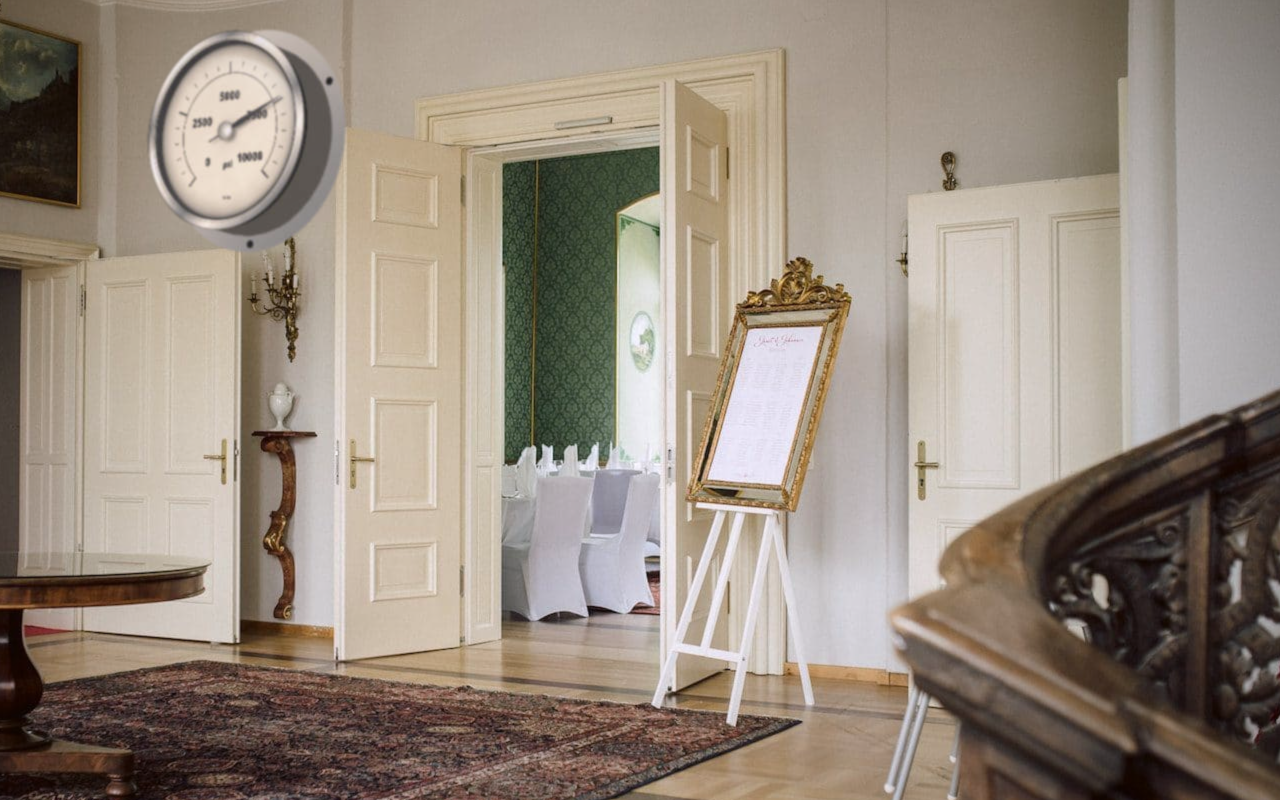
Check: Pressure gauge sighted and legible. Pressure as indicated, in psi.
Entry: 7500 psi
